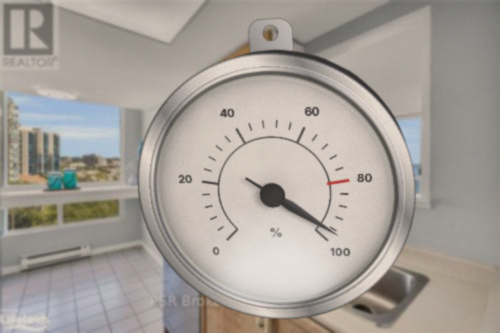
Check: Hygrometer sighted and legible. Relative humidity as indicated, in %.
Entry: 96 %
